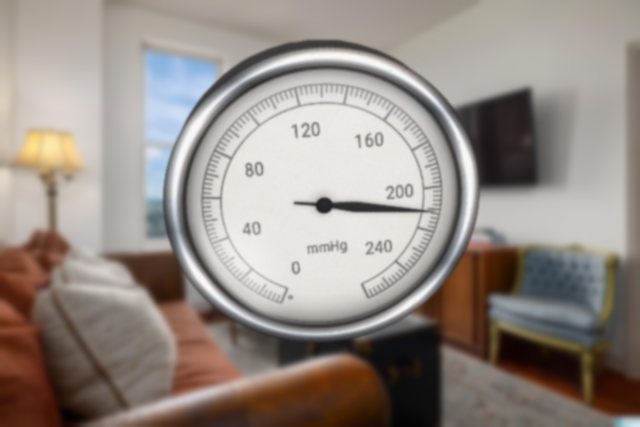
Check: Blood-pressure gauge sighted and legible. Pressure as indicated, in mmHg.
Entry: 210 mmHg
